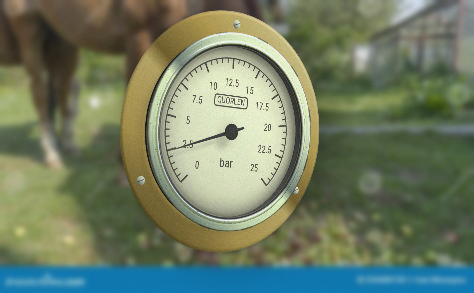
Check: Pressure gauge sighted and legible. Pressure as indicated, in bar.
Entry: 2.5 bar
